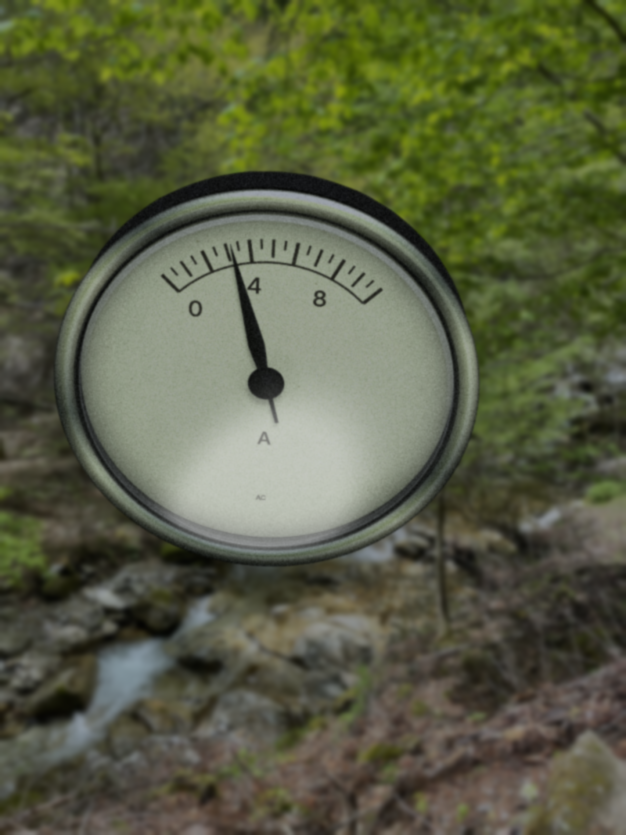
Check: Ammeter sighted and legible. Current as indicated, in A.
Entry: 3.25 A
